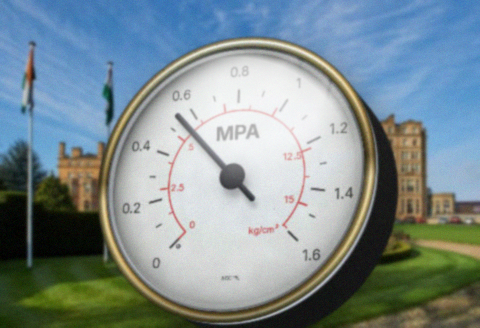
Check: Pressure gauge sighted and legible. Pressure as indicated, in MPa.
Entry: 0.55 MPa
